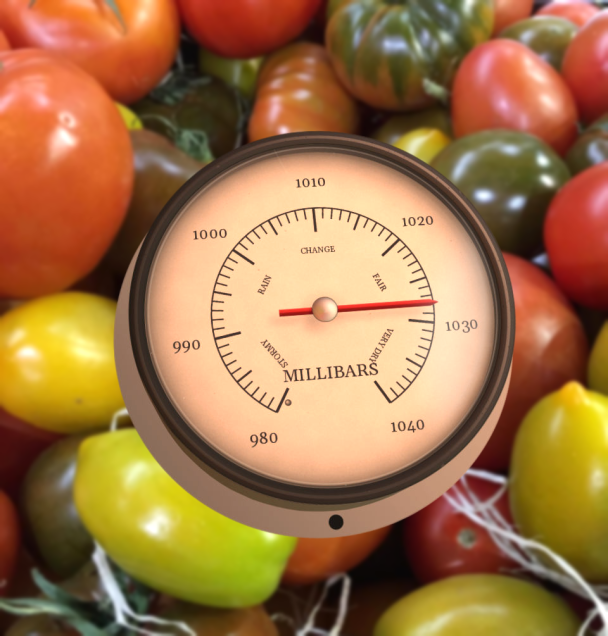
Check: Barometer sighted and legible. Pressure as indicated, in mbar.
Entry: 1028 mbar
